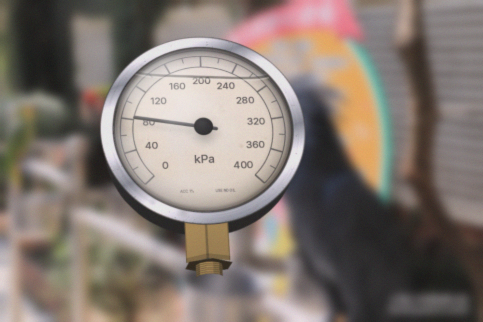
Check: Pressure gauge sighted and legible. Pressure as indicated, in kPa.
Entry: 80 kPa
